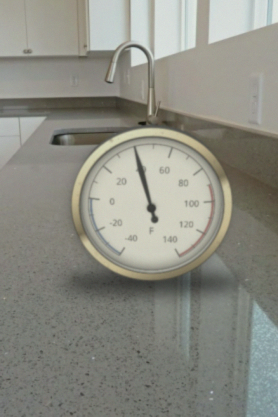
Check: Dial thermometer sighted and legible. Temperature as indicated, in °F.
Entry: 40 °F
